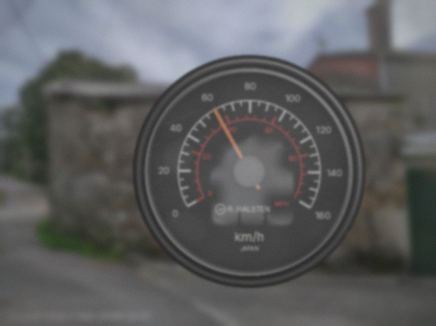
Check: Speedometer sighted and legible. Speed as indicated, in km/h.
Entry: 60 km/h
